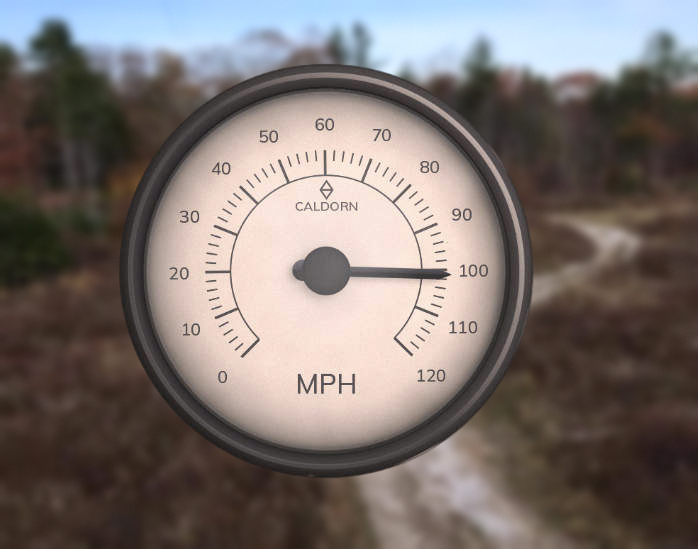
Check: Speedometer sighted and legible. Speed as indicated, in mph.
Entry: 101 mph
